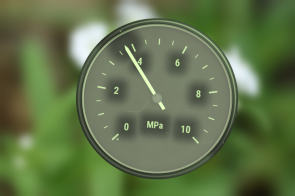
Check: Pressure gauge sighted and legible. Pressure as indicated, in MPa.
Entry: 3.75 MPa
